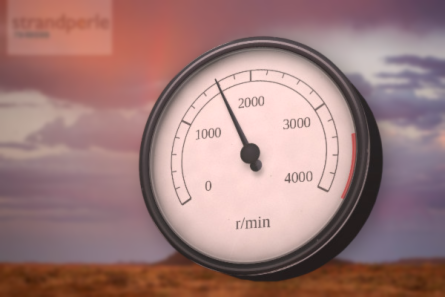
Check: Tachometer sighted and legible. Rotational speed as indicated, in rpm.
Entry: 1600 rpm
